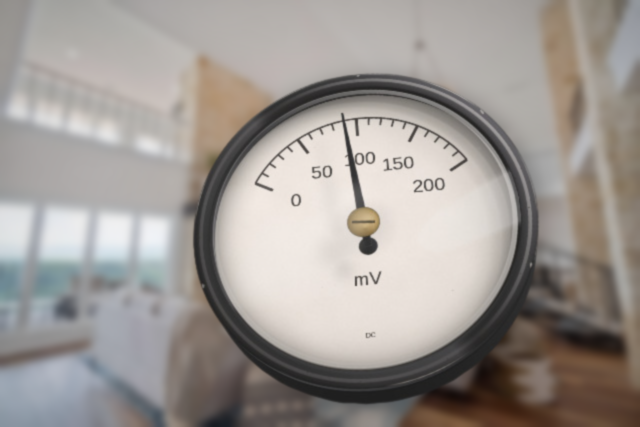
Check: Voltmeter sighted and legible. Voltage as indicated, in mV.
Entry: 90 mV
